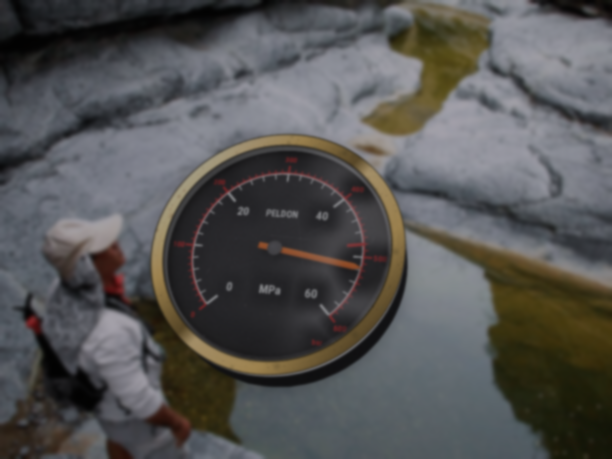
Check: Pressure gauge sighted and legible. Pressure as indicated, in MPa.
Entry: 52 MPa
